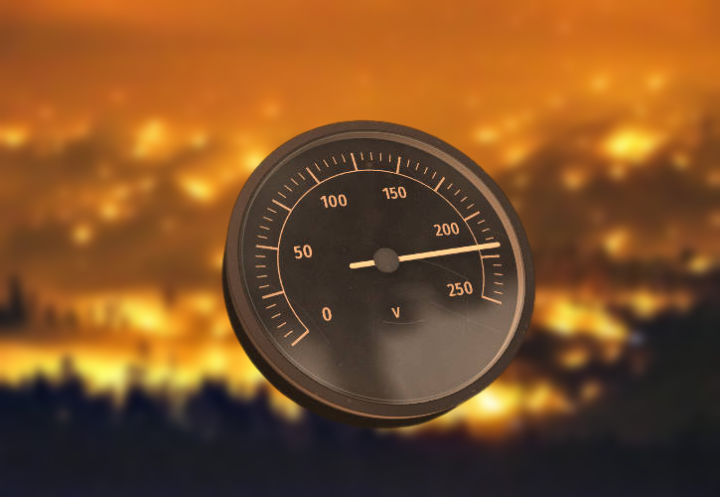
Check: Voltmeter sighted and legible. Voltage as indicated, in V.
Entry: 220 V
